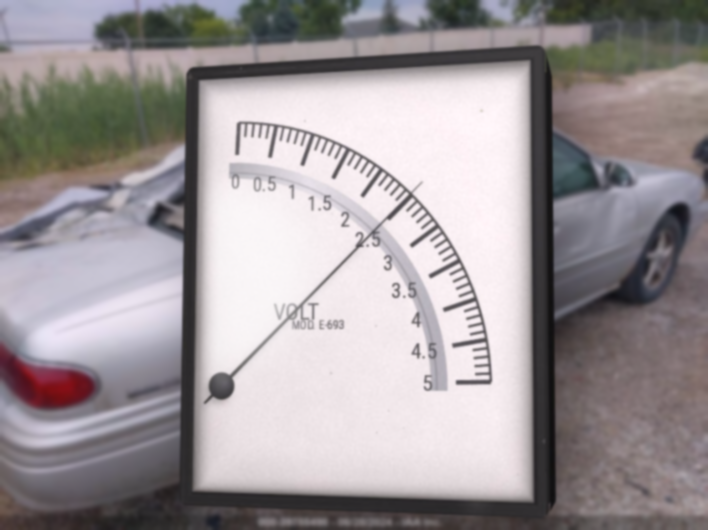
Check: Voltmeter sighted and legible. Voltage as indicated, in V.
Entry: 2.5 V
